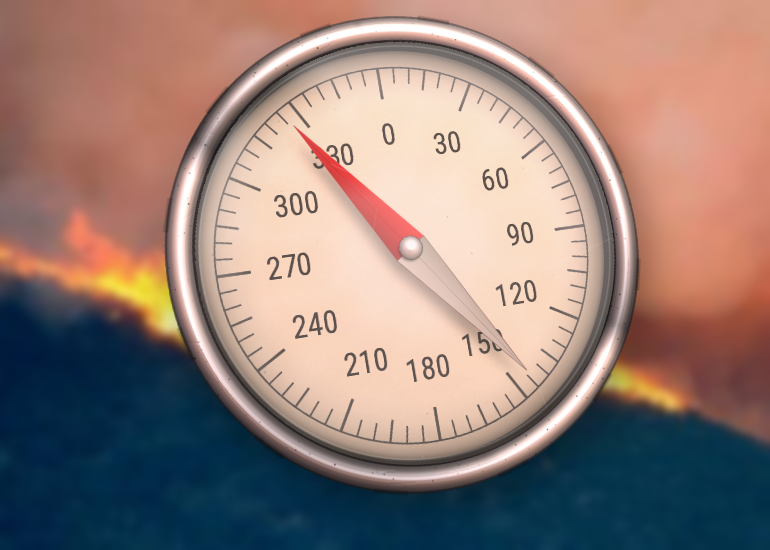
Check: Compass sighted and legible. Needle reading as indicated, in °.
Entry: 325 °
